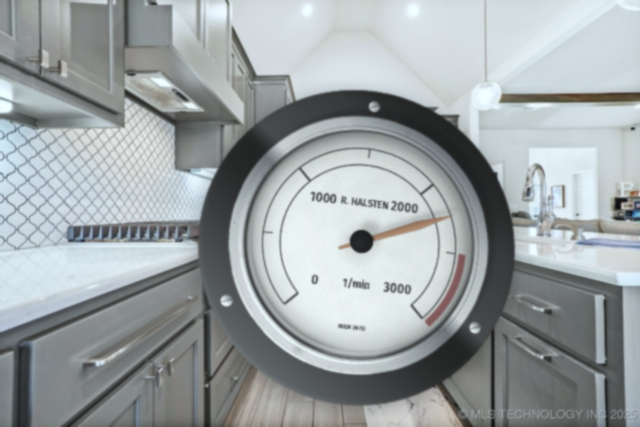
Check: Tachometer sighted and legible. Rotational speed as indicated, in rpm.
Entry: 2250 rpm
